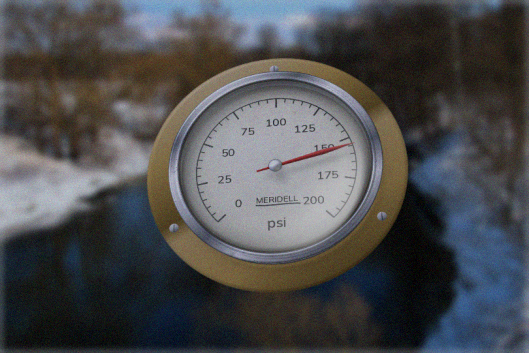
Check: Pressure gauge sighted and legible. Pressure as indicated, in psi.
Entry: 155 psi
